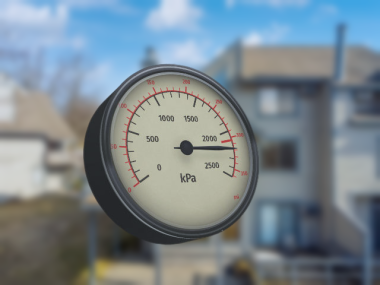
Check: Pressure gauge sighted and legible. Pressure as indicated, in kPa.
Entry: 2200 kPa
